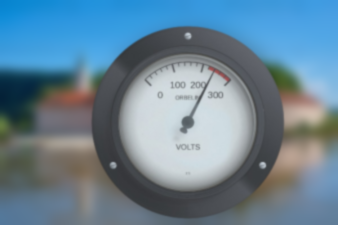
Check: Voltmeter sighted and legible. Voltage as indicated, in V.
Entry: 240 V
